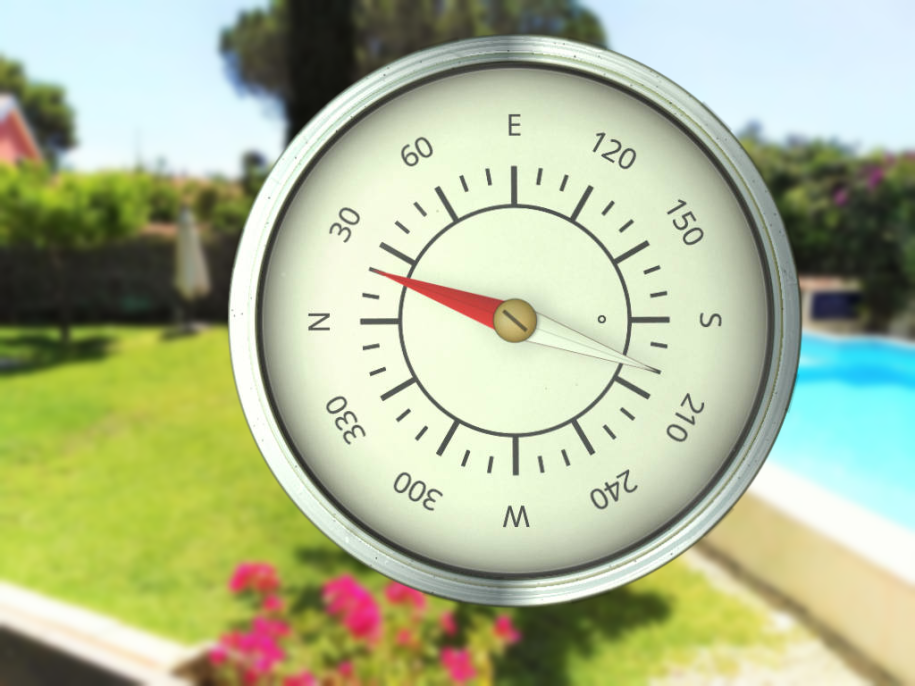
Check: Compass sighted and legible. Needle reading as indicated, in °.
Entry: 20 °
